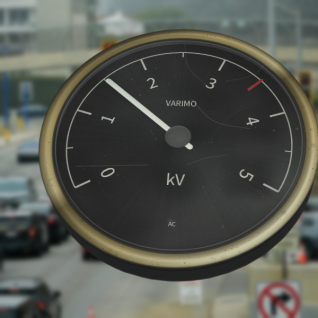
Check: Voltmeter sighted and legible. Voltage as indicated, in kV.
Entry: 1.5 kV
